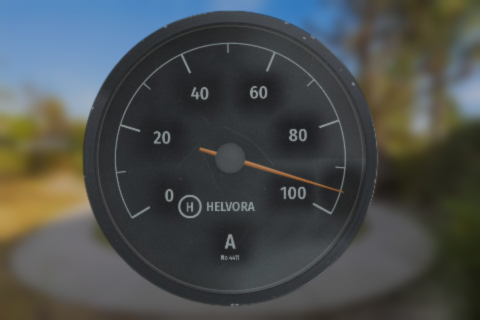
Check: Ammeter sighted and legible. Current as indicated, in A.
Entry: 95 A
